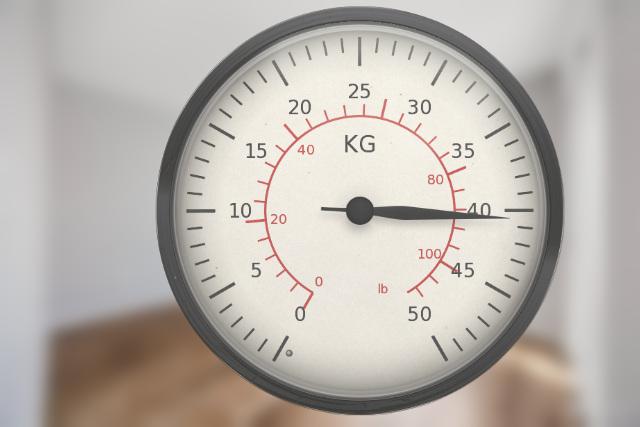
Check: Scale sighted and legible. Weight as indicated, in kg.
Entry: 40.5 kg
